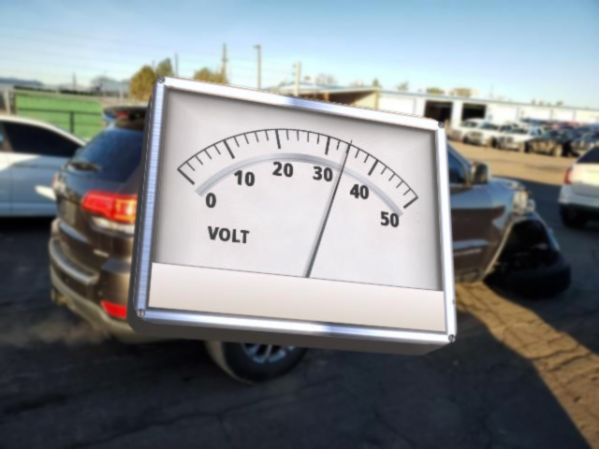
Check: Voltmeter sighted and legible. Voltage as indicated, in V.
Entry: 34 V
